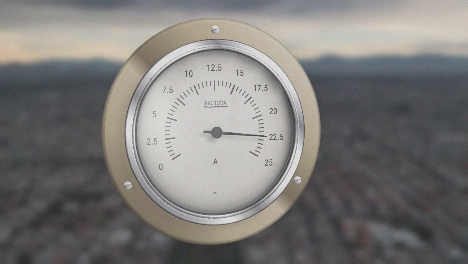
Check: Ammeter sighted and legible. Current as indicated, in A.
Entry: 22.5 A
